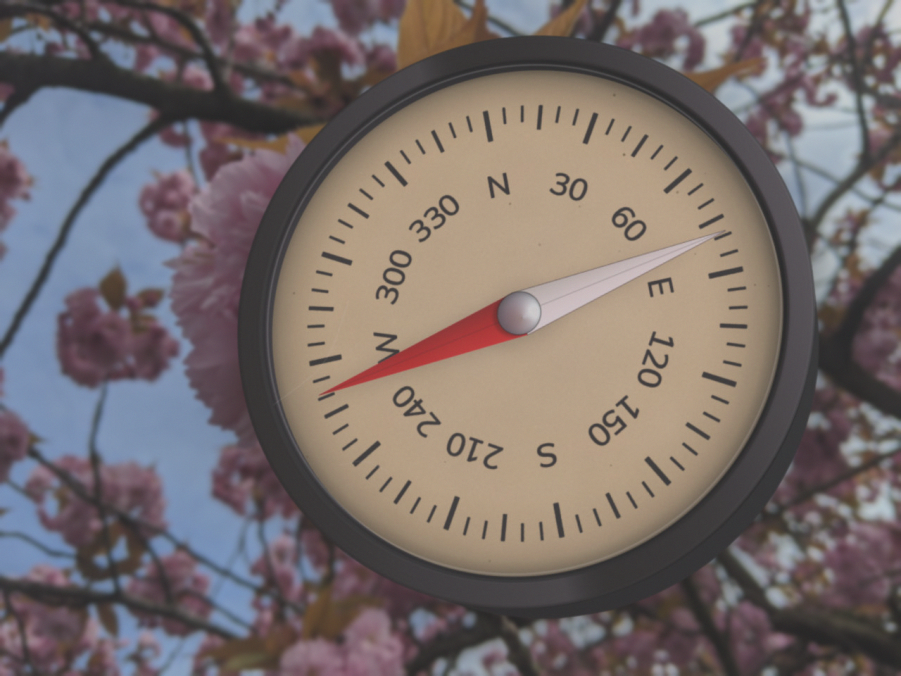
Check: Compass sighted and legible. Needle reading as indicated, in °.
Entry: 260 °
